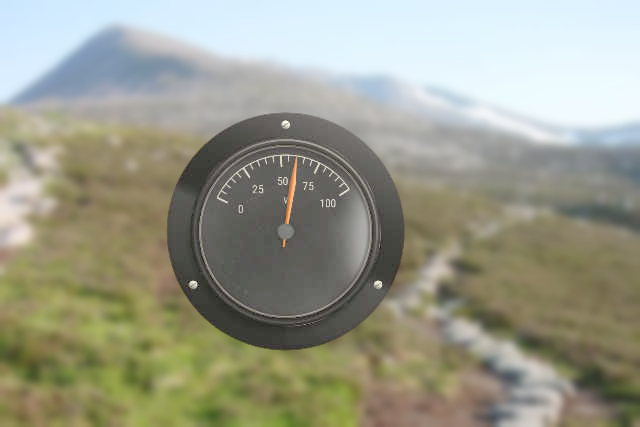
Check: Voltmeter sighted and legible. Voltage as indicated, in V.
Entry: 60 V
